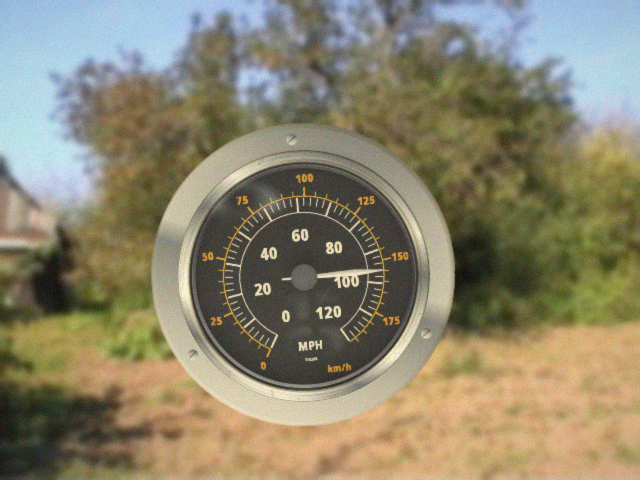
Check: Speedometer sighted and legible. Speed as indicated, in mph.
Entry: 96 mph
